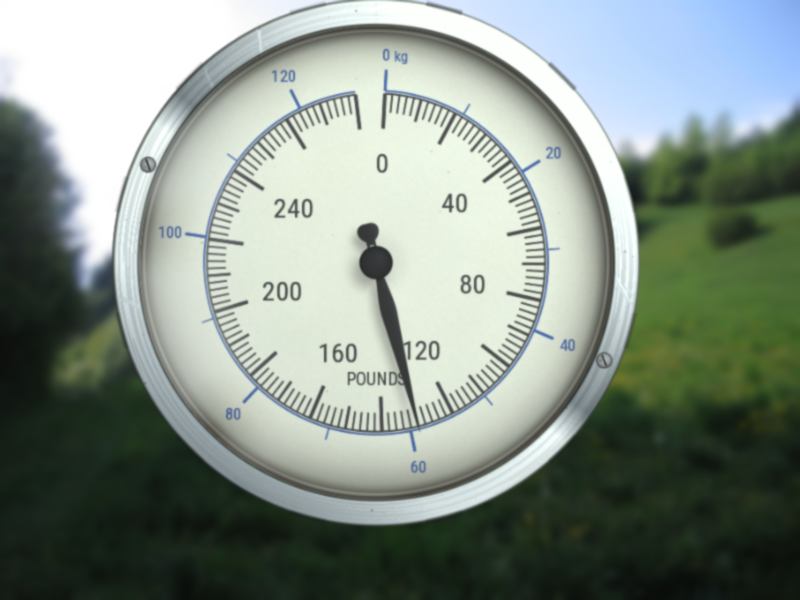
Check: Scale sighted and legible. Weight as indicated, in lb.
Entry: 130 lb
